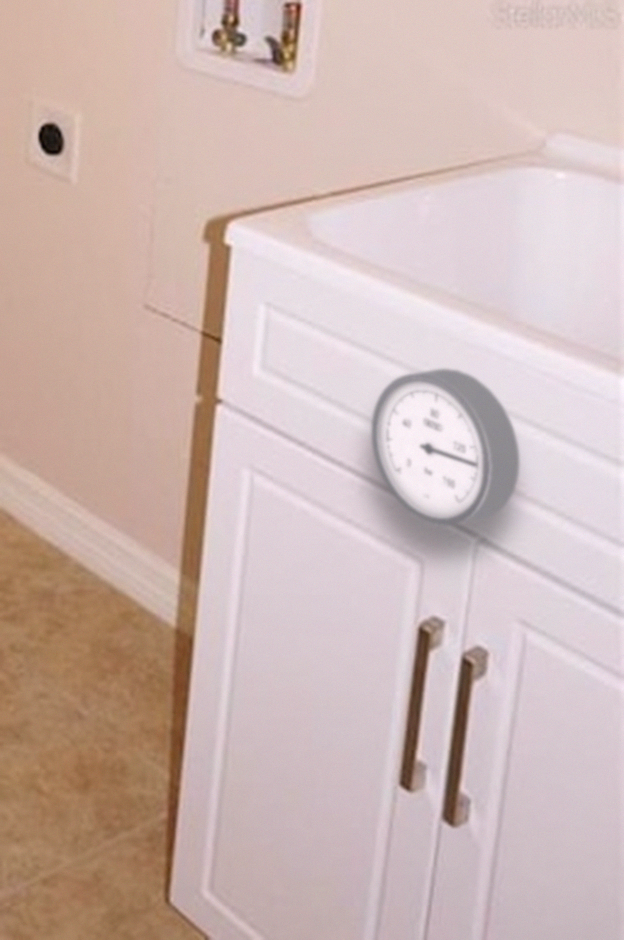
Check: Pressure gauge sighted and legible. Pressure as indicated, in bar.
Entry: 130 bar
